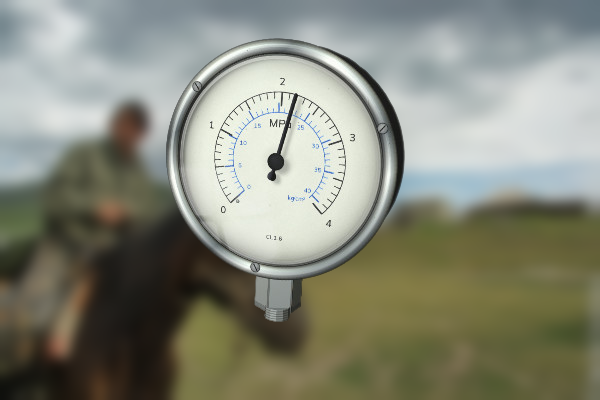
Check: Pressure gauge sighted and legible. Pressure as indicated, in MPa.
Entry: 2.2 MPa
